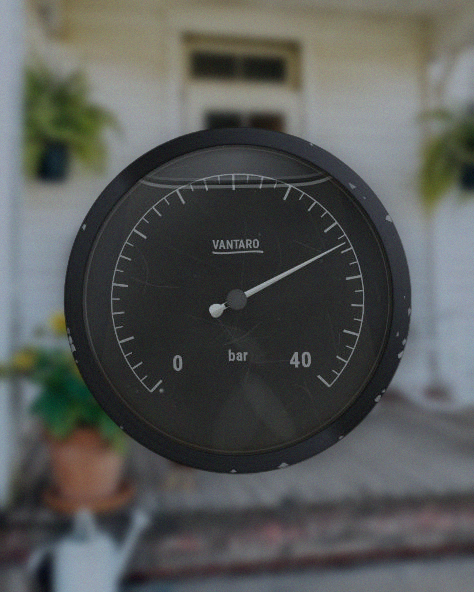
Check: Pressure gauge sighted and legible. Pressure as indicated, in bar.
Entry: 29.5 bar
